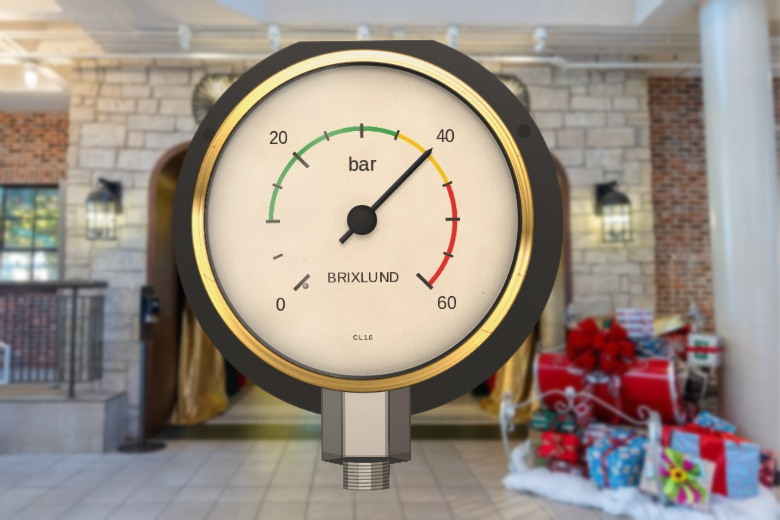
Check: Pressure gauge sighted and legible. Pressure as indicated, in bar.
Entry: 40 bar
